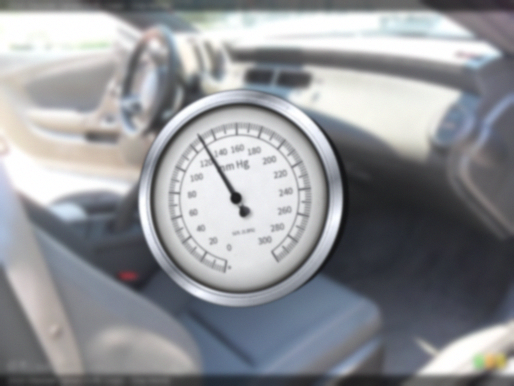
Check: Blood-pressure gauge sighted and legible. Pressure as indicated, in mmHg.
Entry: 130 mmHg
